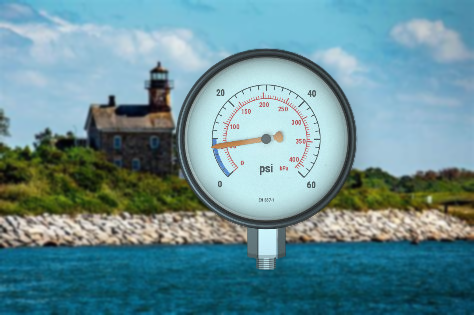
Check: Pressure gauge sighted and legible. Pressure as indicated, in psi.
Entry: 8 psi
